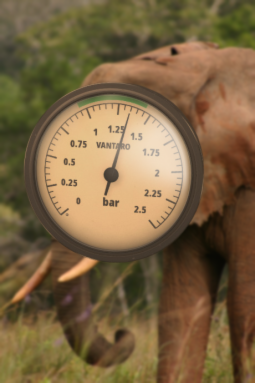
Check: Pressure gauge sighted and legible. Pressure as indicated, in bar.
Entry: 1.35 bar
